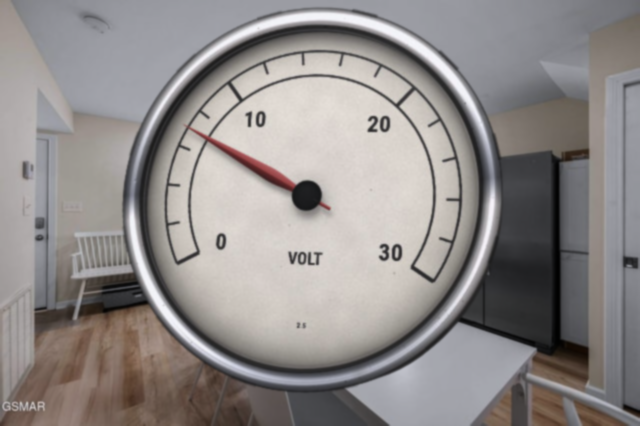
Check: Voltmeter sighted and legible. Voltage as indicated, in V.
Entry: 7 V
